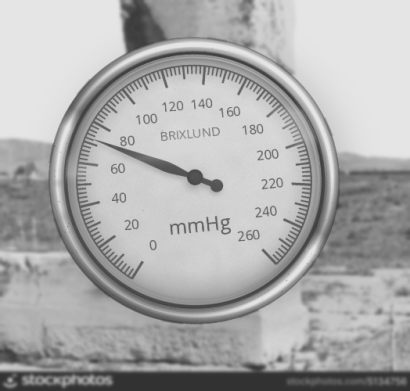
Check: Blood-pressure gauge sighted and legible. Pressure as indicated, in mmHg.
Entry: 72 mmHg
